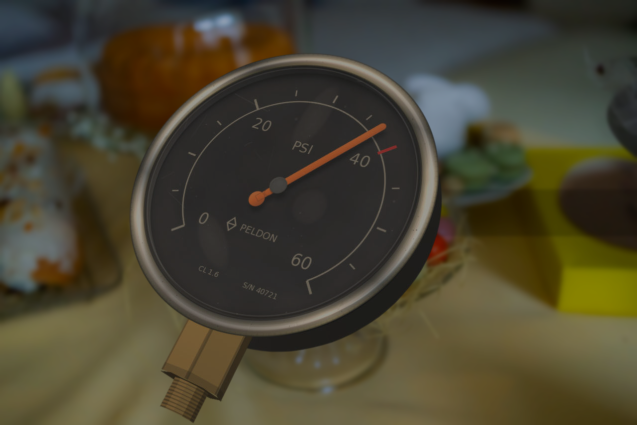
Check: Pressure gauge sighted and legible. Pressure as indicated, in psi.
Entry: 37.5 psi
